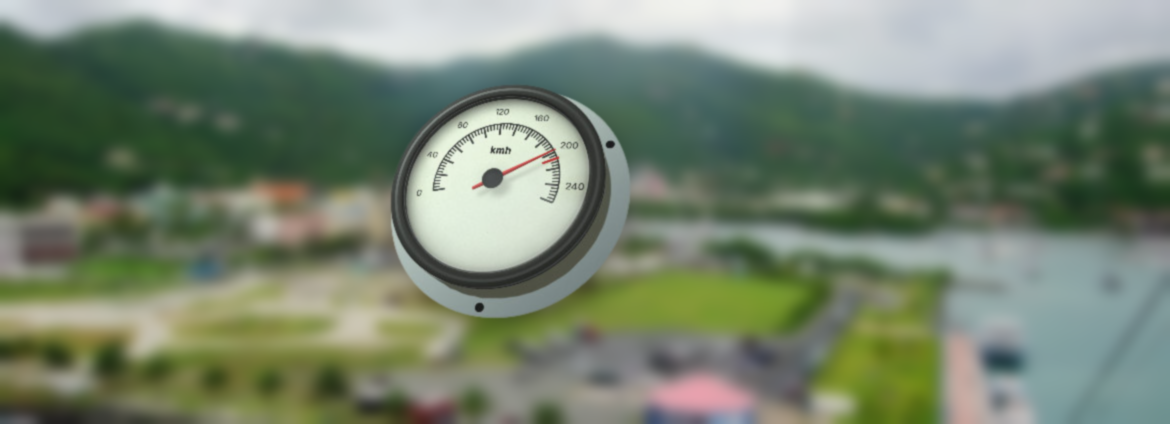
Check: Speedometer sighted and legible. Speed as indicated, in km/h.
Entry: 200 km/h
